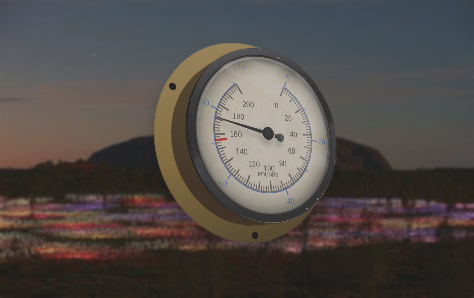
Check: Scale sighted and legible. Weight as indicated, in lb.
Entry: 170 lb
